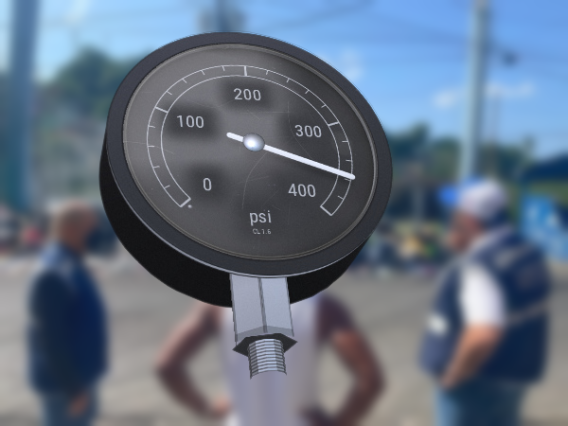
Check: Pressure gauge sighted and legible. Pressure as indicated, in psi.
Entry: 360 psi
